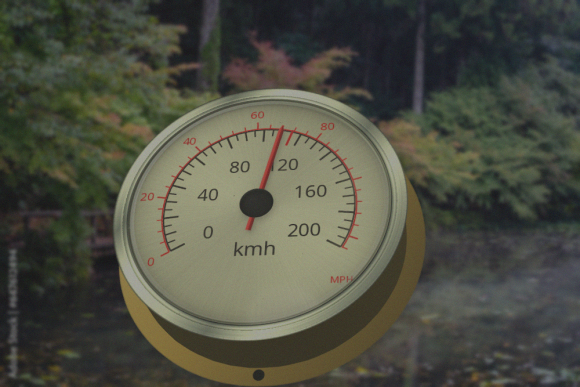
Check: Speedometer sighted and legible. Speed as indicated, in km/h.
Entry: 110 km/h
